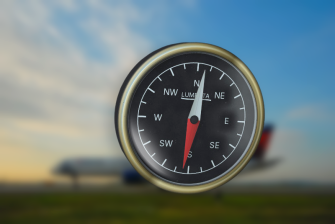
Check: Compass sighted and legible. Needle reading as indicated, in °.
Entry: 187.5 °
